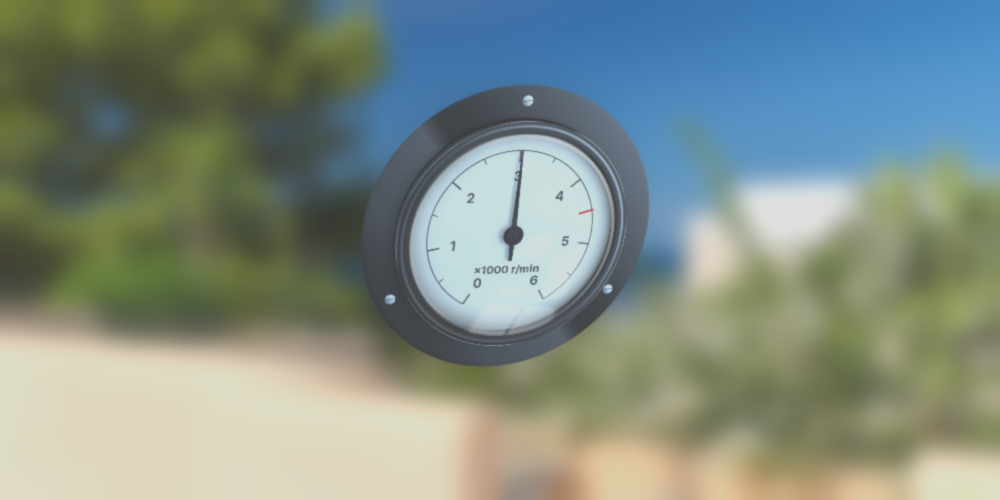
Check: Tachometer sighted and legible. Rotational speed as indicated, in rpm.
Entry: 3000 rpm
